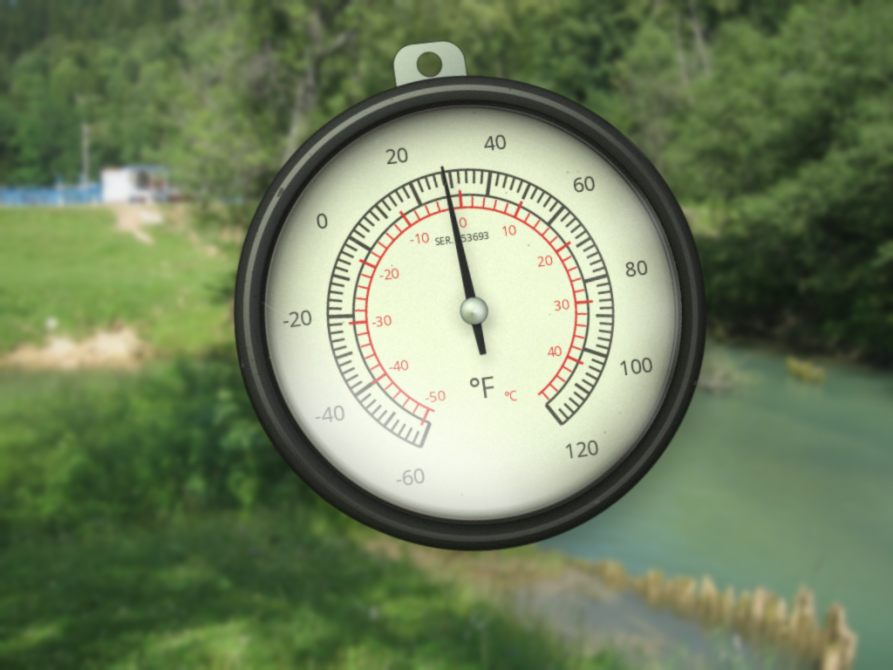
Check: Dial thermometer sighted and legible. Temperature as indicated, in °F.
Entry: 28 °F
